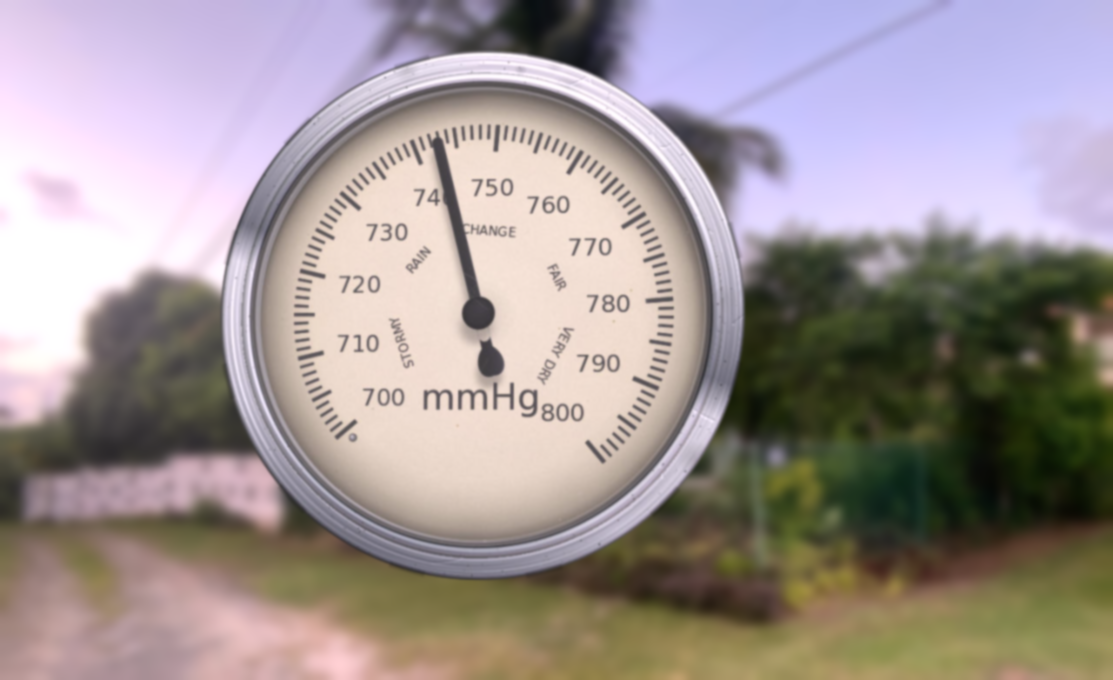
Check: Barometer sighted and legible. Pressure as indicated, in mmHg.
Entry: 743 mmHg
